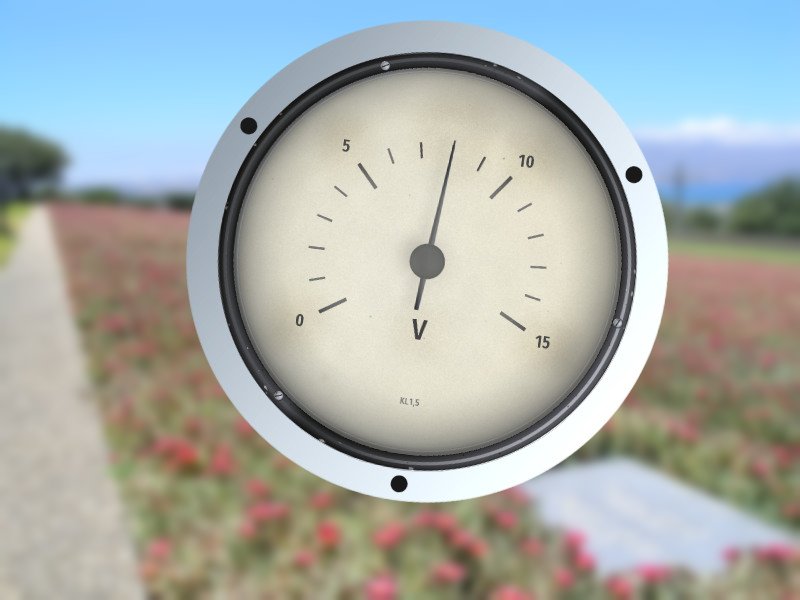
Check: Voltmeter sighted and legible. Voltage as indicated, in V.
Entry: 8 V
